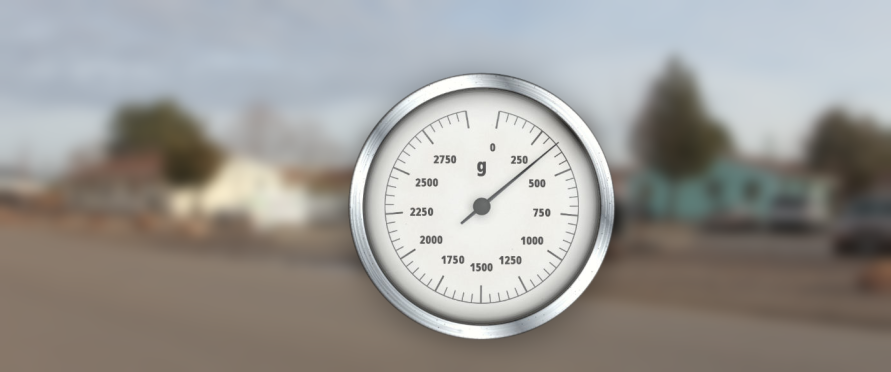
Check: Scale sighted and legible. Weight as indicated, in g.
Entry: 350 g
